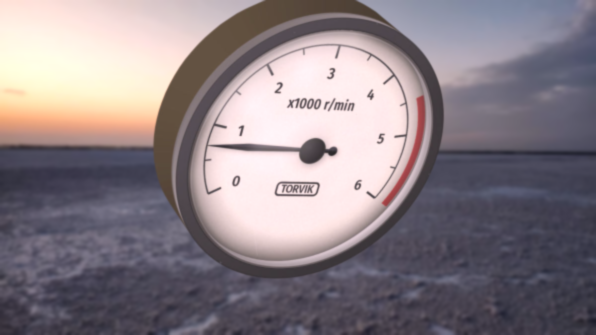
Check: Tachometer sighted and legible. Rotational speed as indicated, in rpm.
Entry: 750 rpm
